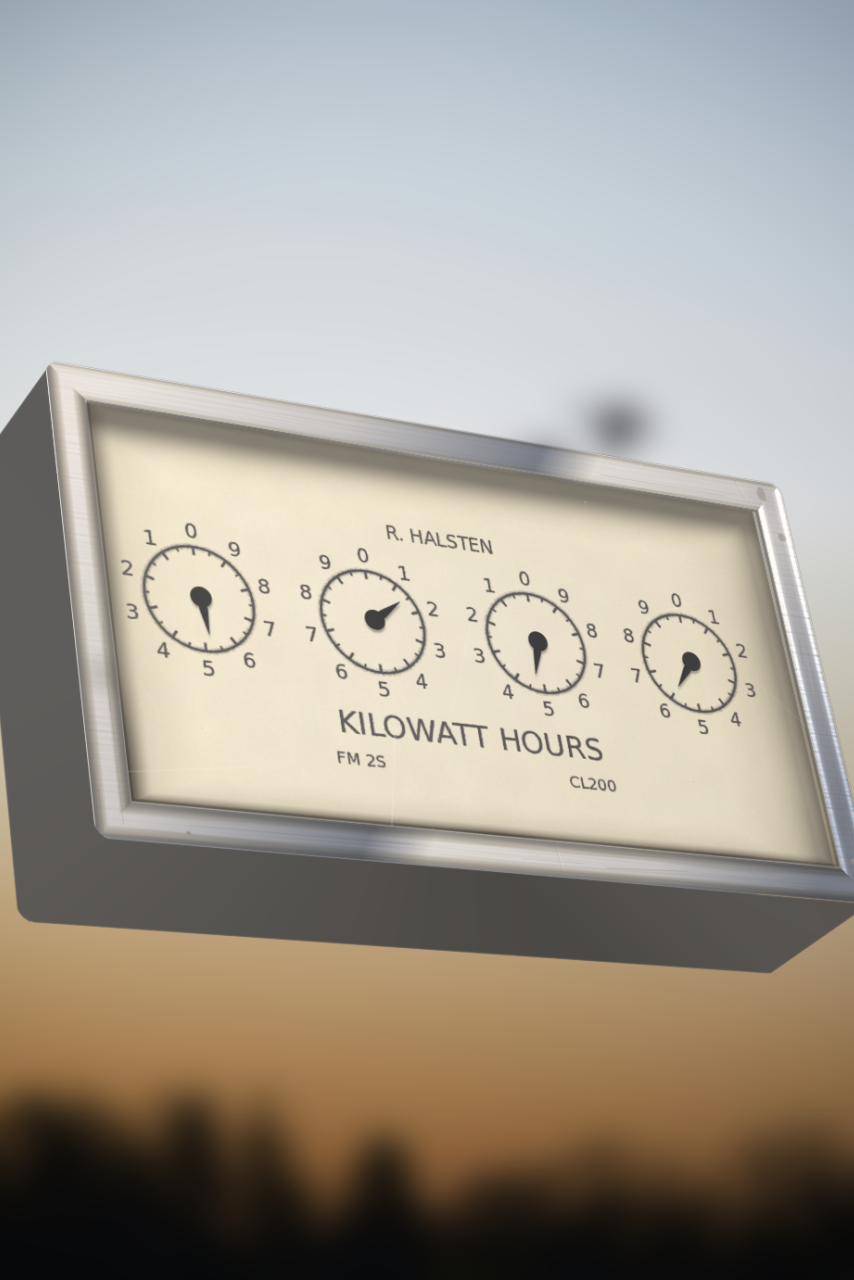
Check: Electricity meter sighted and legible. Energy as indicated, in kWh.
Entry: 5146 kWh
